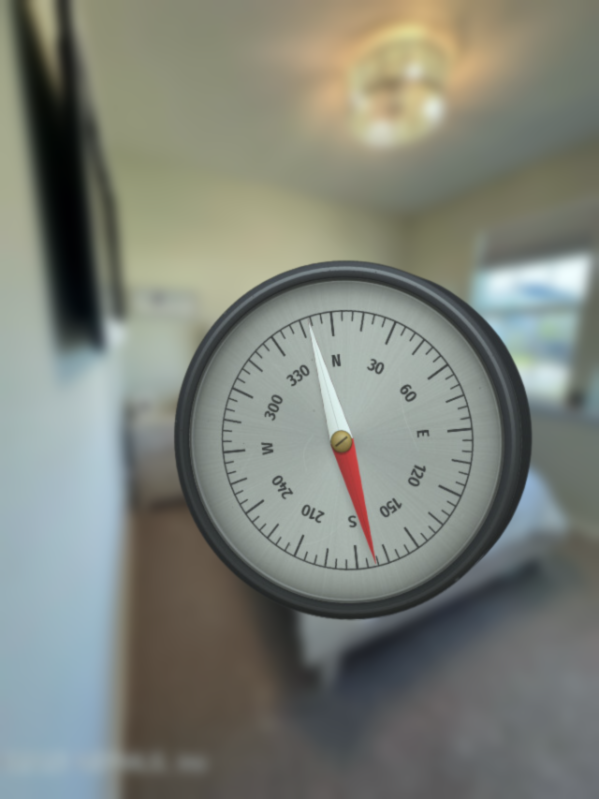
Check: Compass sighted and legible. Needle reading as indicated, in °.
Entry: 170 °
